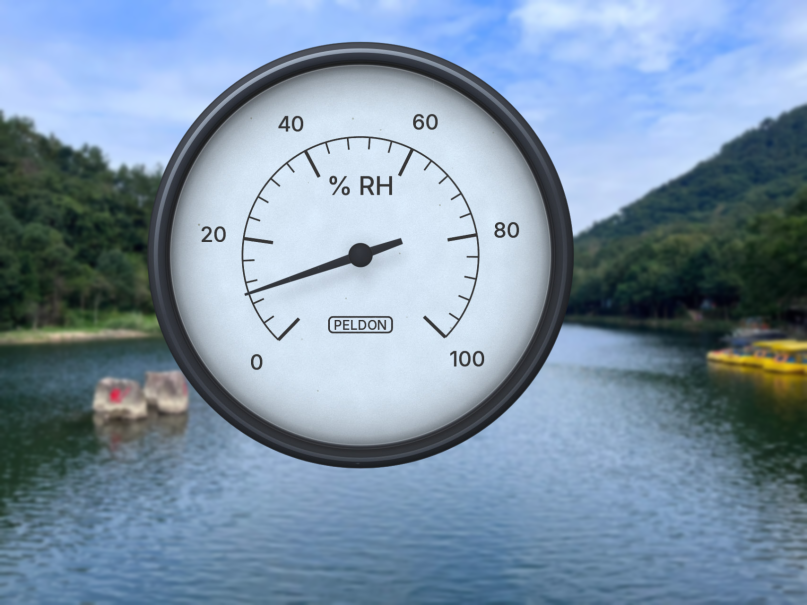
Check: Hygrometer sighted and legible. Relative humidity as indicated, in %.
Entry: 10 %
